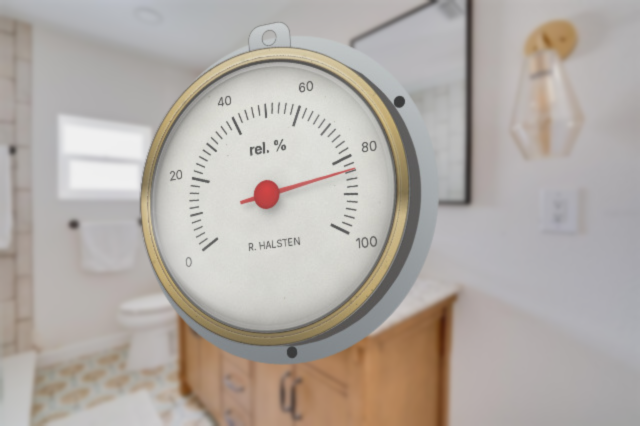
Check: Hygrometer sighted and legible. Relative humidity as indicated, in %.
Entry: 84 %
